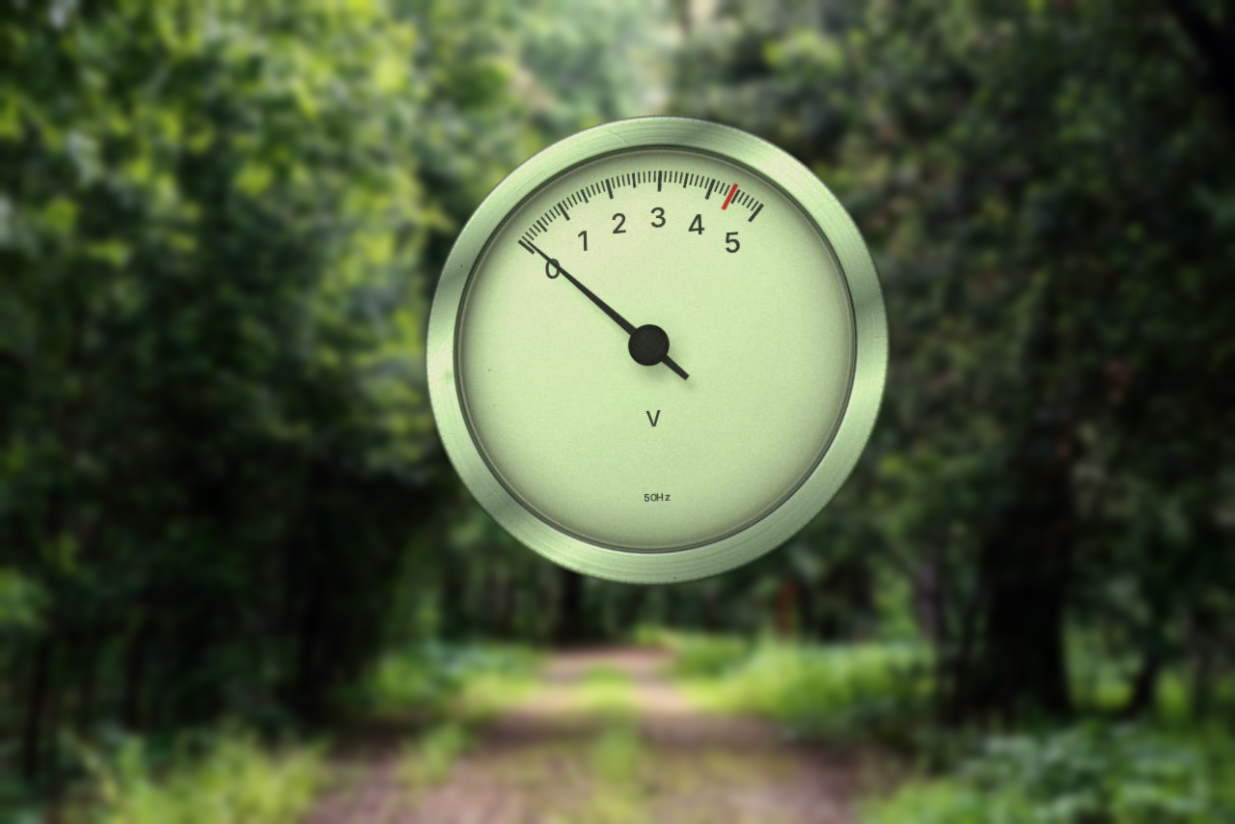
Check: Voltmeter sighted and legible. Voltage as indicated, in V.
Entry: 0.1 V
